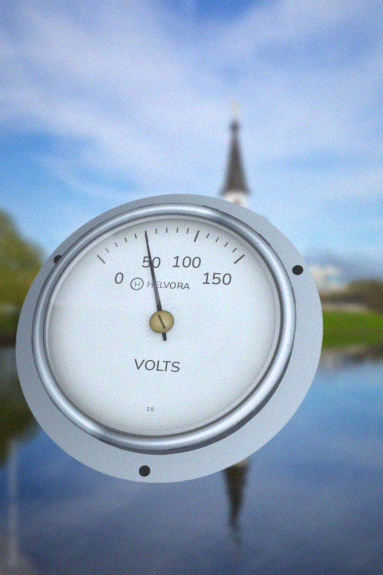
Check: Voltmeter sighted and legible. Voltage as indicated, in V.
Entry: 50 V
